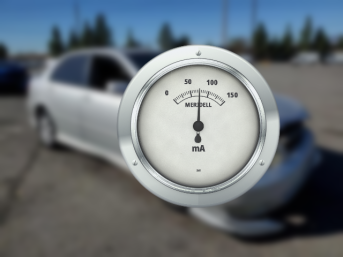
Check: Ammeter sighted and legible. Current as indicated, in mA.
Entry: 75 mA
